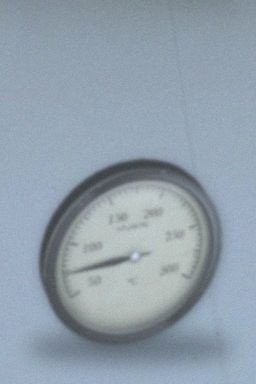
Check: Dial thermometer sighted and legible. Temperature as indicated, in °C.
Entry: 75 °C
